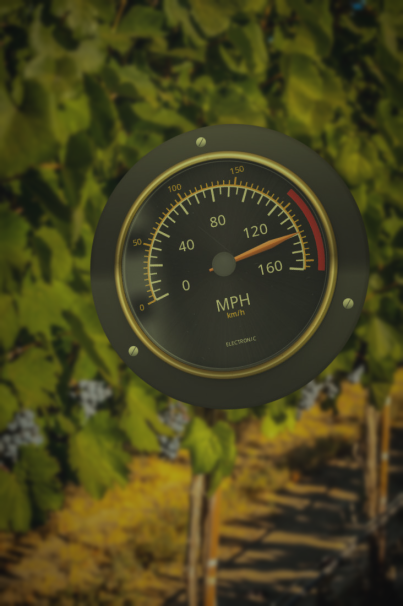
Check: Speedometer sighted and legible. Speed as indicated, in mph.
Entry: 140 mph
